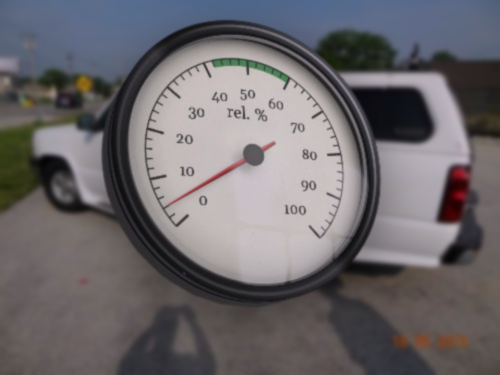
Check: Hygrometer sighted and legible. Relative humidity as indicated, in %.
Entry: 4 %
